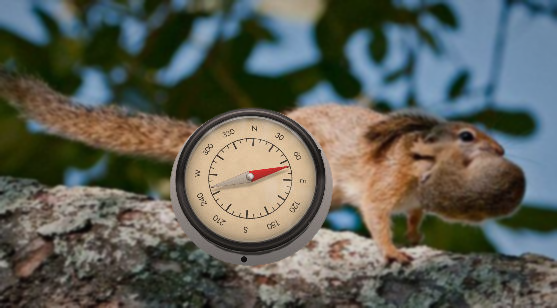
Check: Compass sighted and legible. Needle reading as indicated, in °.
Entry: 70 °
